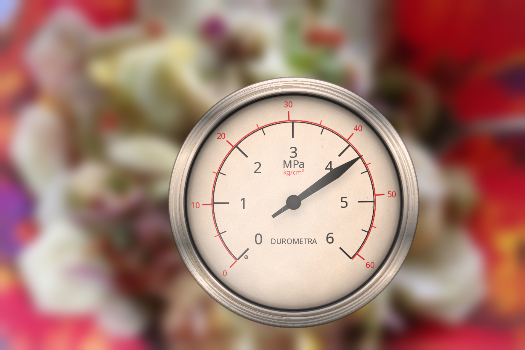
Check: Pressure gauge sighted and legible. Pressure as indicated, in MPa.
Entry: 4.25 MPa
